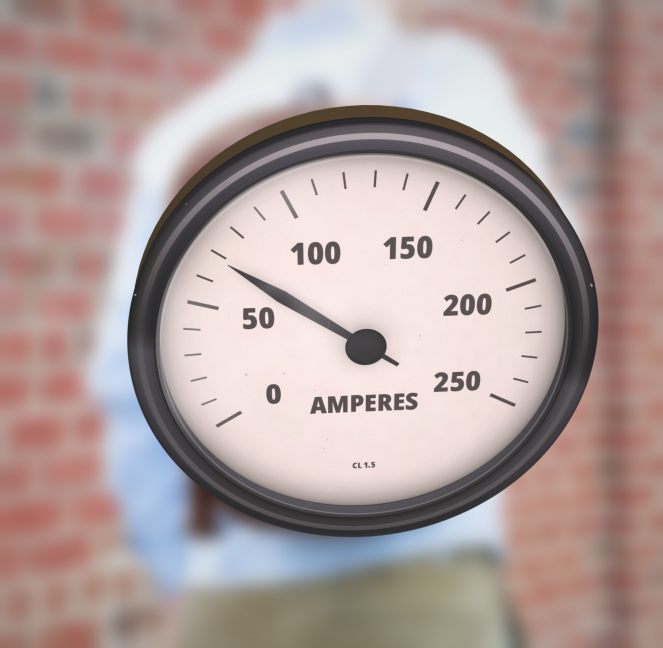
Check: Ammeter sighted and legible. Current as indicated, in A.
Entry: 70 A
